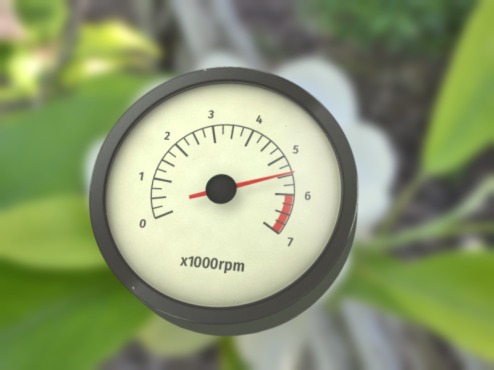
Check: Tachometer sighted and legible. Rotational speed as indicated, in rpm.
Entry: 5500 rpm
